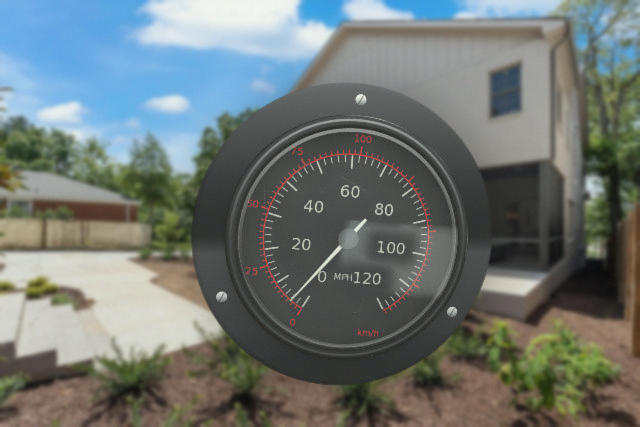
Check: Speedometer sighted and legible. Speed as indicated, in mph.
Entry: 4 mph
